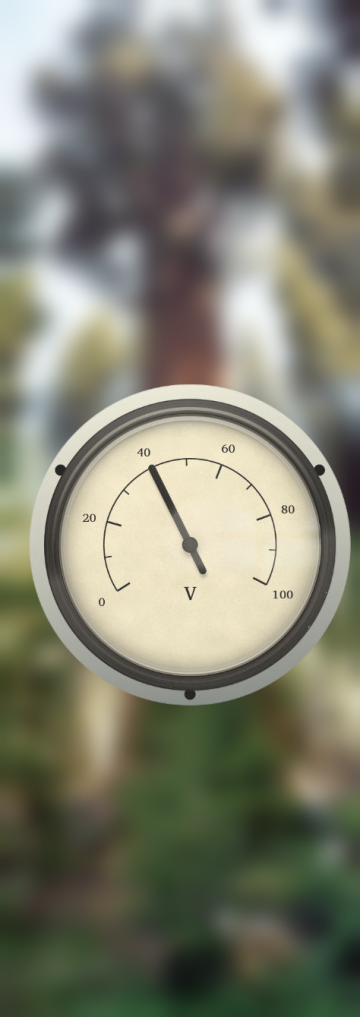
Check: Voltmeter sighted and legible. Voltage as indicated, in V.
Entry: 40 V
